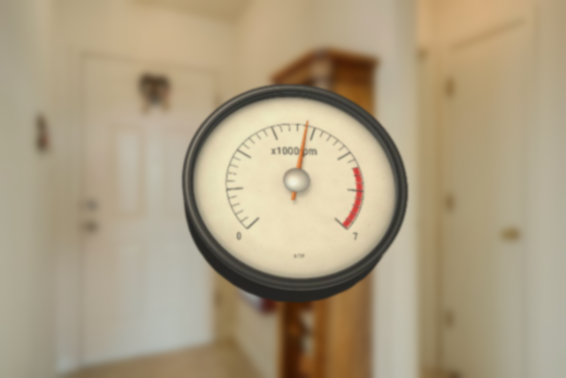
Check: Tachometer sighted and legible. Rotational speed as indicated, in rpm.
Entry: 3800 rpm
